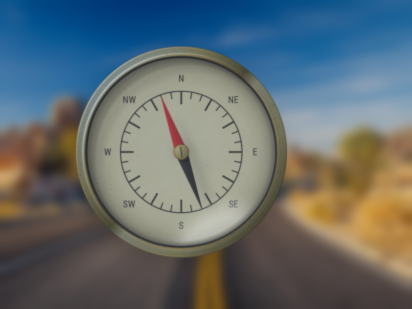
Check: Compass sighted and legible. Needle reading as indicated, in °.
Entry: 340 °
